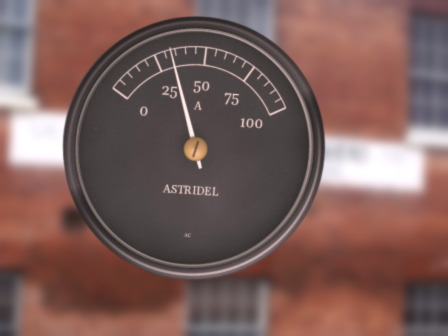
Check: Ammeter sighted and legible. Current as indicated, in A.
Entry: 32.5 A
